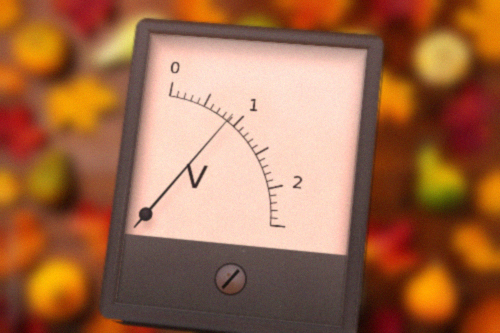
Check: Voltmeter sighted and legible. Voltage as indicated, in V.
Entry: 0.9 V
